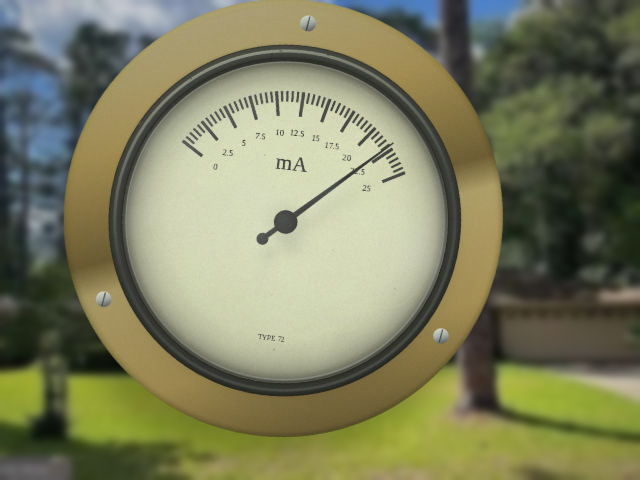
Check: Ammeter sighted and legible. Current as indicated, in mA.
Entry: 22 mA
